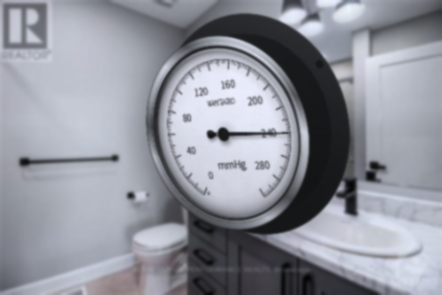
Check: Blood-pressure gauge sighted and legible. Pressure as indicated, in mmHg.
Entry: 240 mmHg
